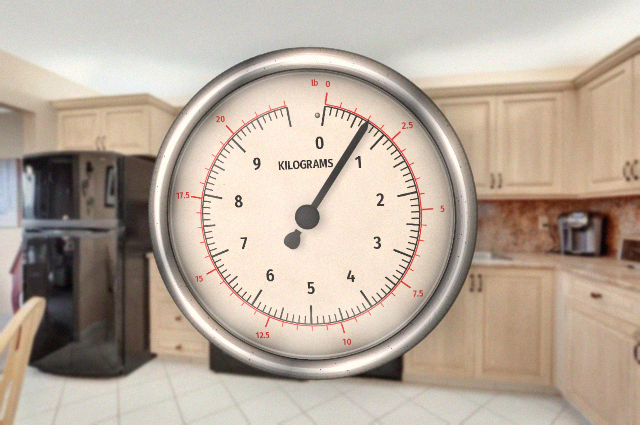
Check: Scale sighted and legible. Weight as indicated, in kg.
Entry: 0.7 kg
